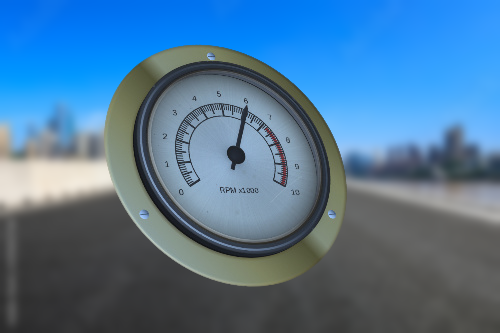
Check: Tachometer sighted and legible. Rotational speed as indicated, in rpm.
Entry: 6000 rpm
